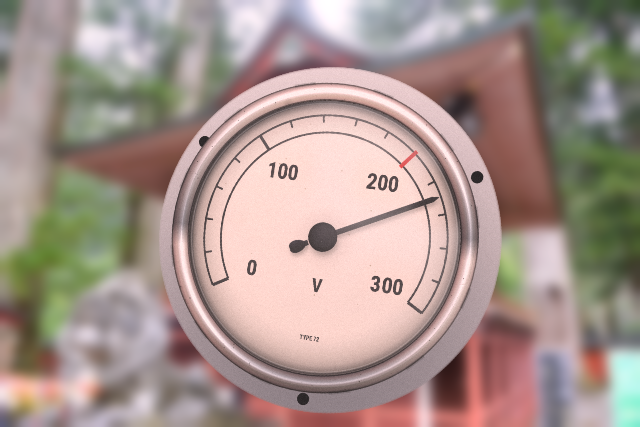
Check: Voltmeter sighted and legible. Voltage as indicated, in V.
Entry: 230 V
